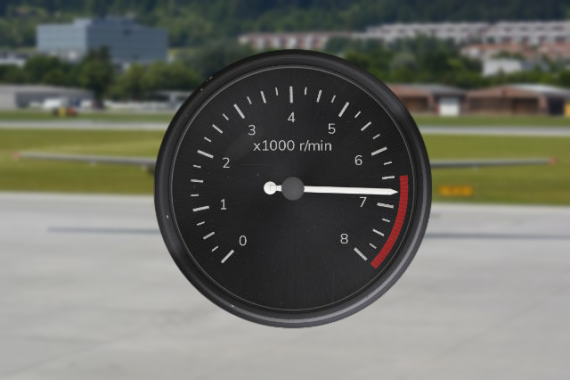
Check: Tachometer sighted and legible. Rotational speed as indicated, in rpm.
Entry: 6750 rpm
